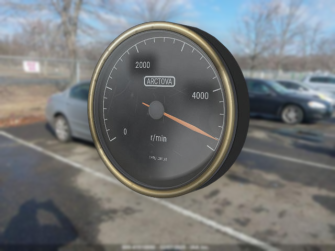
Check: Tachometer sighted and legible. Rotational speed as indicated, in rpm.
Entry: 4800 rpm
